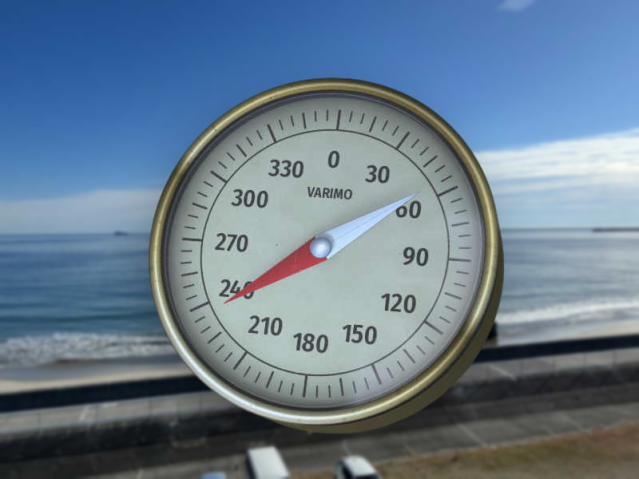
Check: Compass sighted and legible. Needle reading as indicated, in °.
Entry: 235 °
